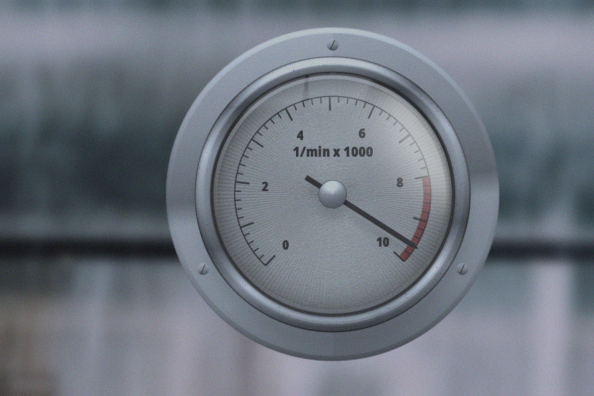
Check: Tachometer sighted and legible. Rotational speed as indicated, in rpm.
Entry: 9600 rpm
